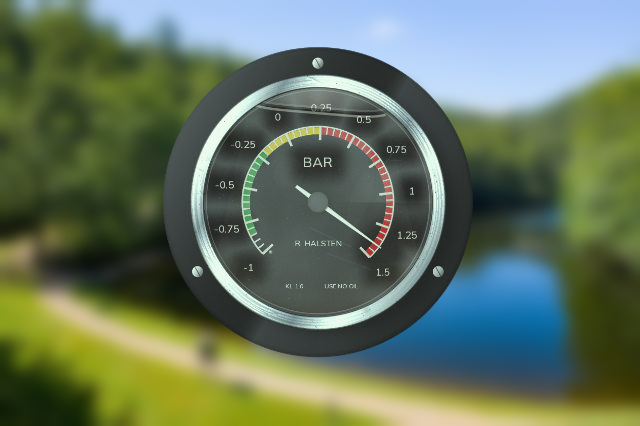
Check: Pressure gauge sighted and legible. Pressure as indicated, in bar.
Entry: 1.4 bar
